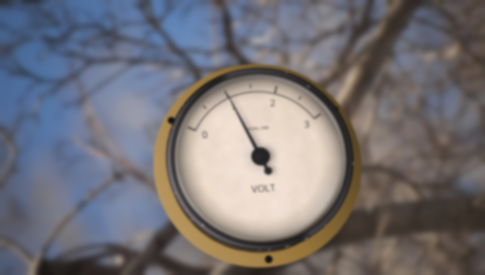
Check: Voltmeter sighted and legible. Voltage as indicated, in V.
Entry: 1 V
